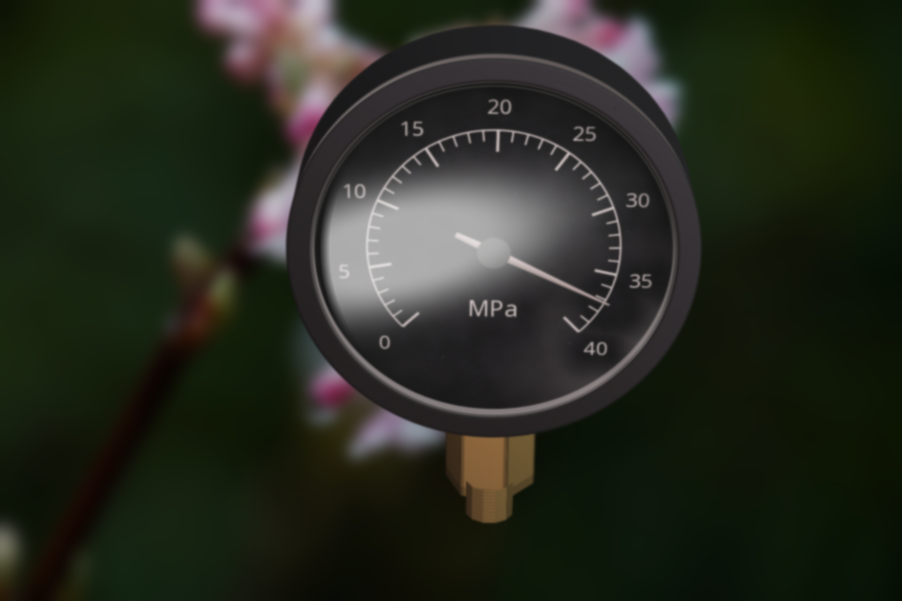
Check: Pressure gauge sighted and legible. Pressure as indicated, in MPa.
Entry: 37 MPa
